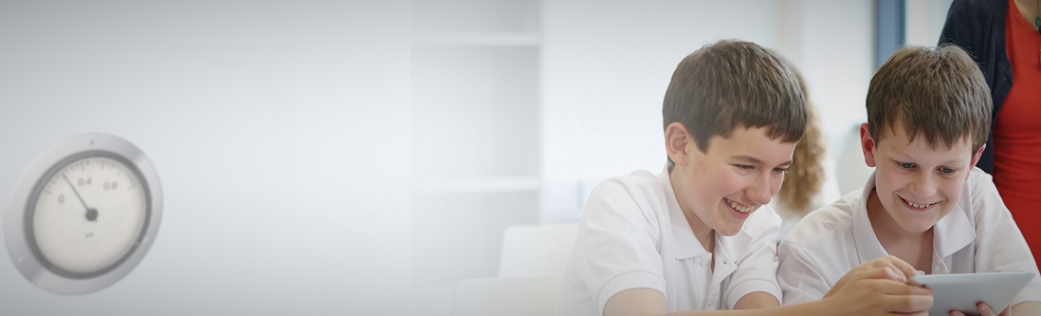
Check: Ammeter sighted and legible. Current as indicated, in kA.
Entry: 0.2 kA
